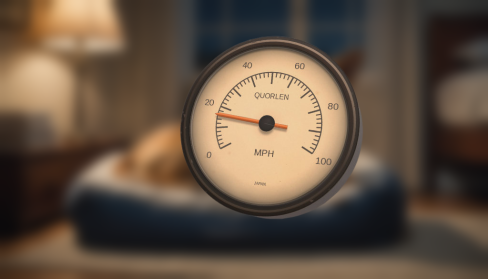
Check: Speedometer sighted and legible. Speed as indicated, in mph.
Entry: 16 mph
